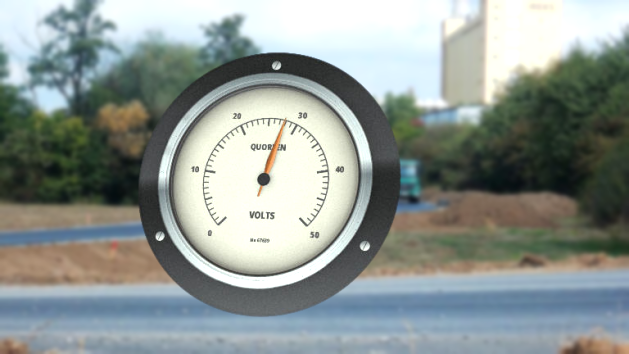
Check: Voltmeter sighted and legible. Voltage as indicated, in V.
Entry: 28 V
